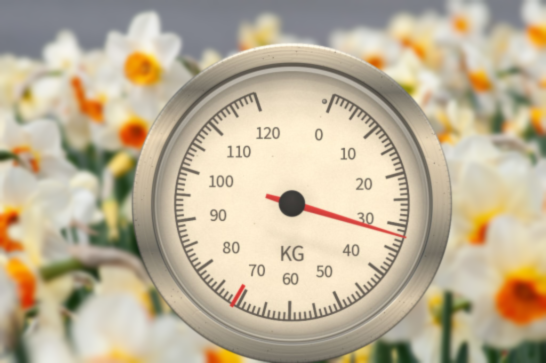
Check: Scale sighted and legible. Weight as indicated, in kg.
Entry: 32 kg
